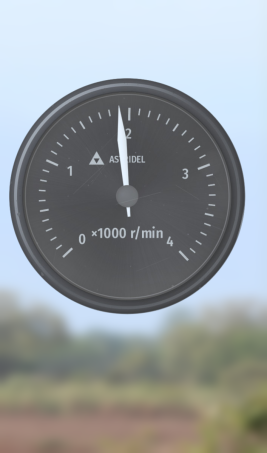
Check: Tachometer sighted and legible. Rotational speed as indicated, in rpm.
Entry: 1900 rpm
